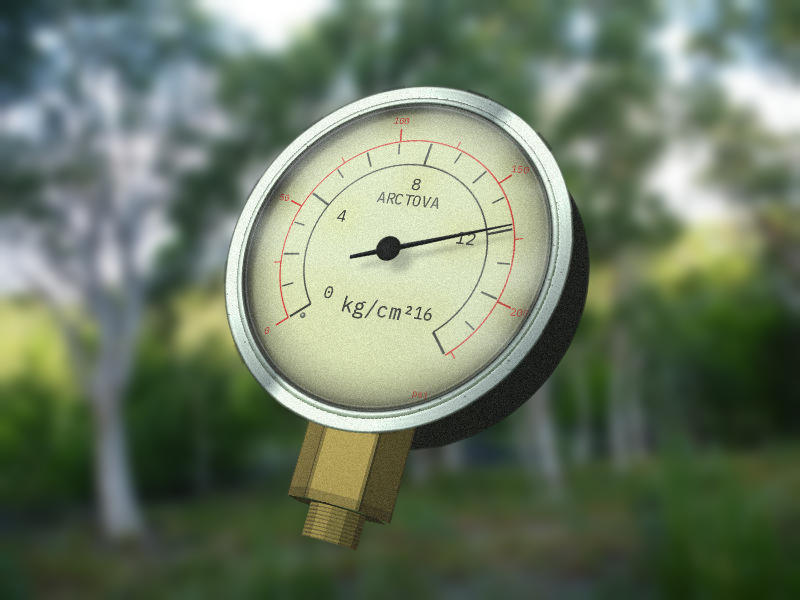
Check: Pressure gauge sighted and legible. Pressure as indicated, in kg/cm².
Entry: 12 kg/cm²
